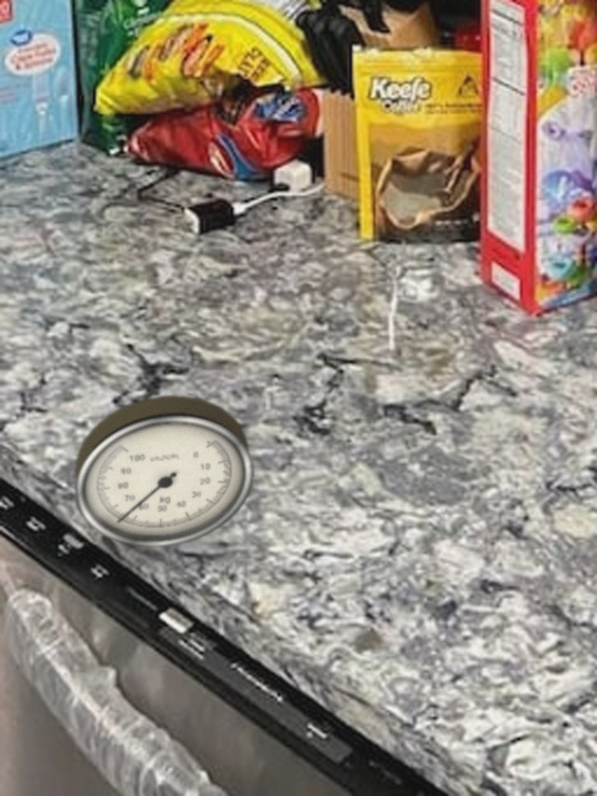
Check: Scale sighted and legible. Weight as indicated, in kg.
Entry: 65 kg
